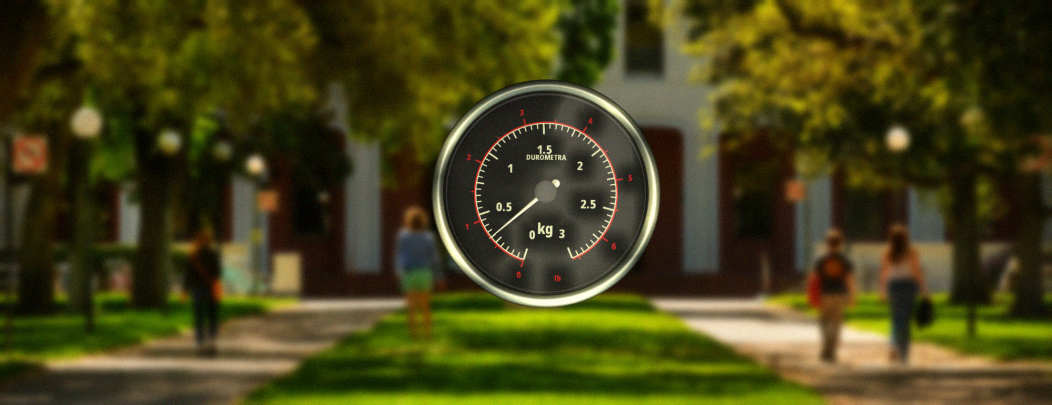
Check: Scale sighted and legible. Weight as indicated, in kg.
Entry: 0.3 kg
